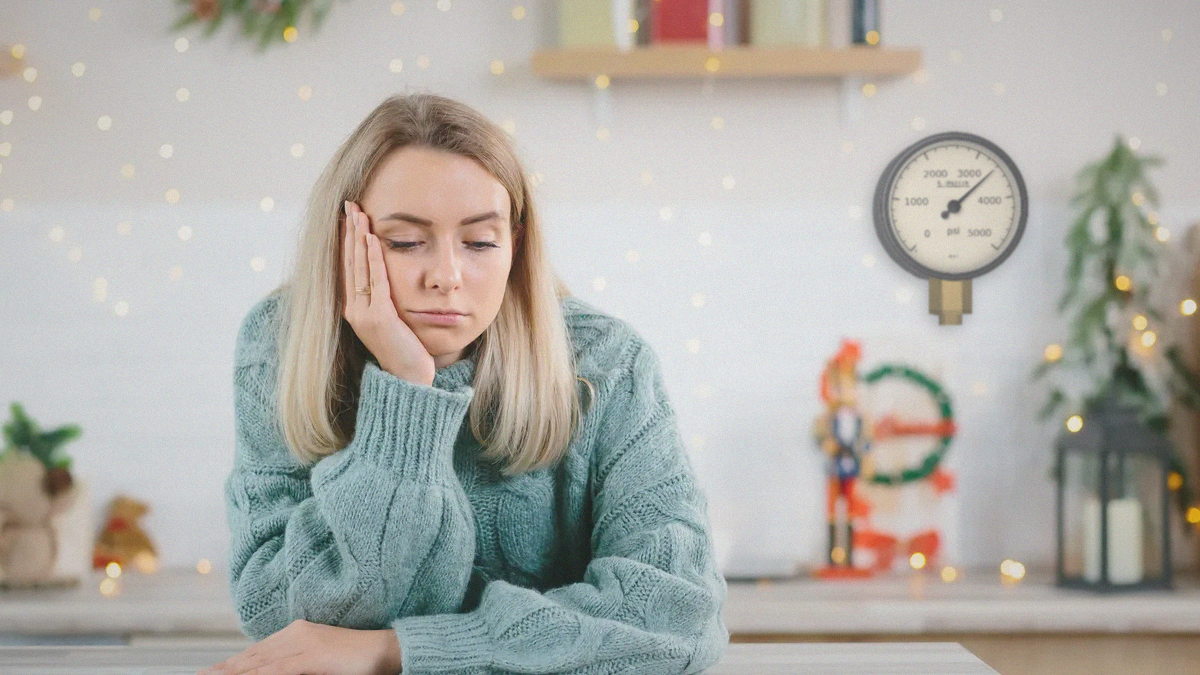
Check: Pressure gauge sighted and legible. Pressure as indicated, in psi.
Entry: 3400 psi
